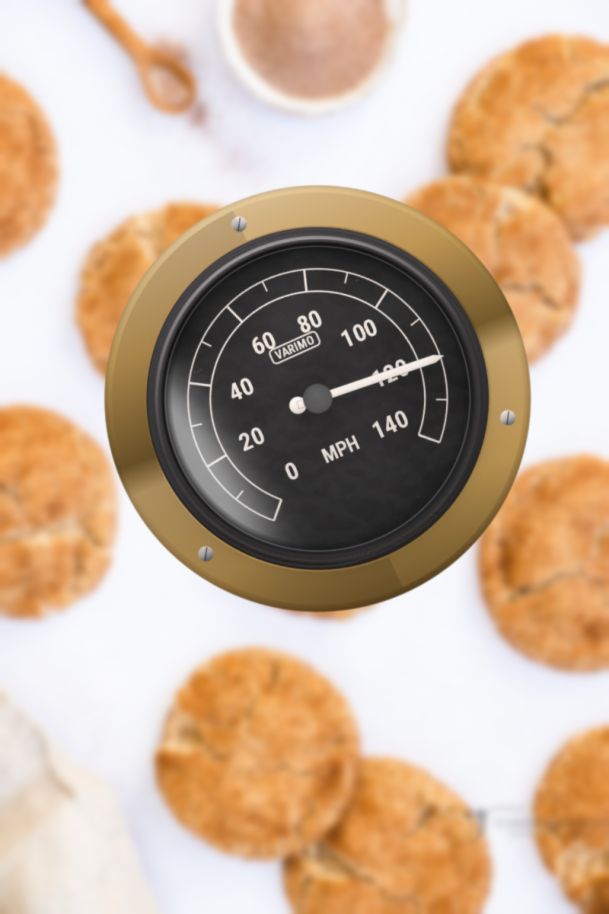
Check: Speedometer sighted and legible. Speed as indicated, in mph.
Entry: 120 mph
